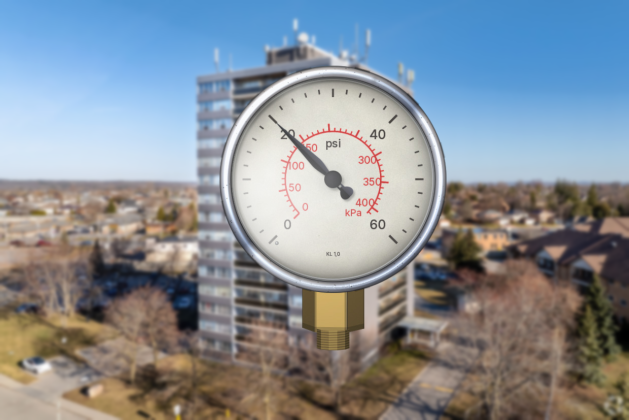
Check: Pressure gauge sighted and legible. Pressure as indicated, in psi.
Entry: 20 psi
